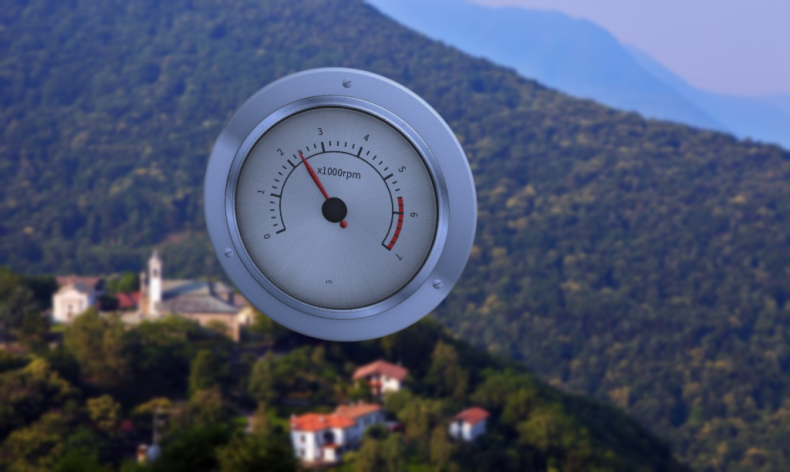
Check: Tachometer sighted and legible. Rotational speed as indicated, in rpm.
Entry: 2400 rpm
